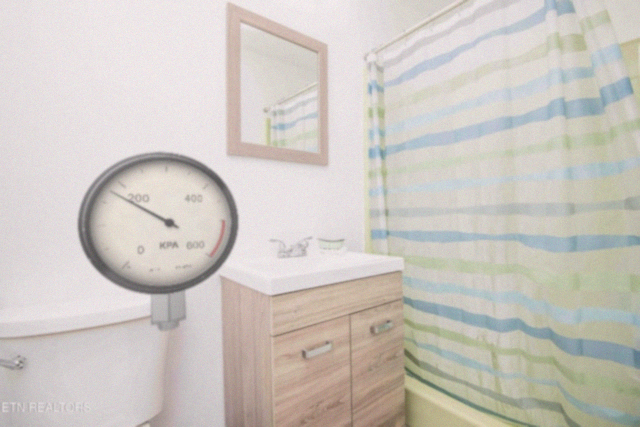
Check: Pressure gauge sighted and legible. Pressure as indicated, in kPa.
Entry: 175 kPa
